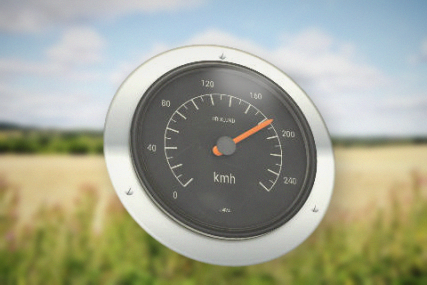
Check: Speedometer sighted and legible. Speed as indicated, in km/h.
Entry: 185 km/h
